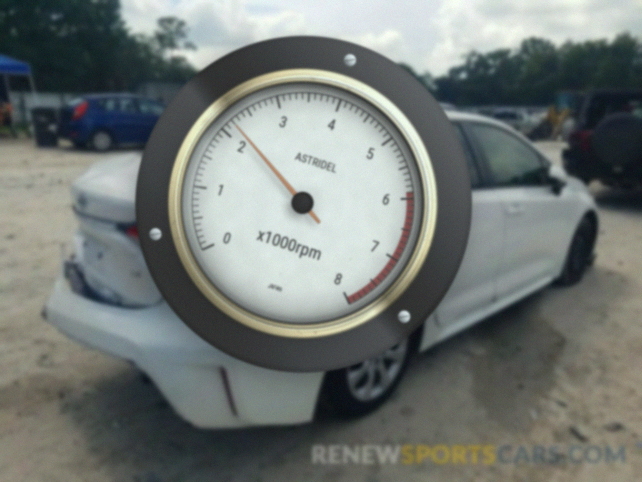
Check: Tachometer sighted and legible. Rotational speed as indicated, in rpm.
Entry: 2200 rpm
